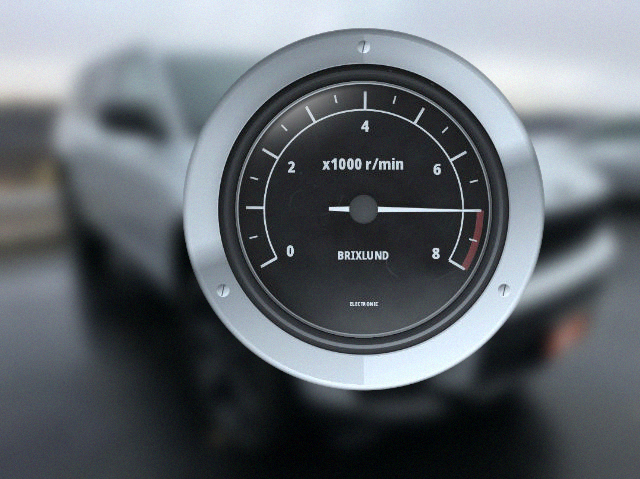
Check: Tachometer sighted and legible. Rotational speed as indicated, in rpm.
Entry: 7000 rpm
